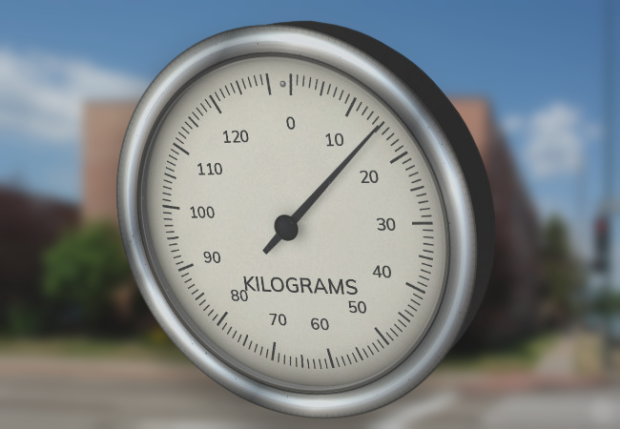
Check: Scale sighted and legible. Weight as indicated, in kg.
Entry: 15 kg
